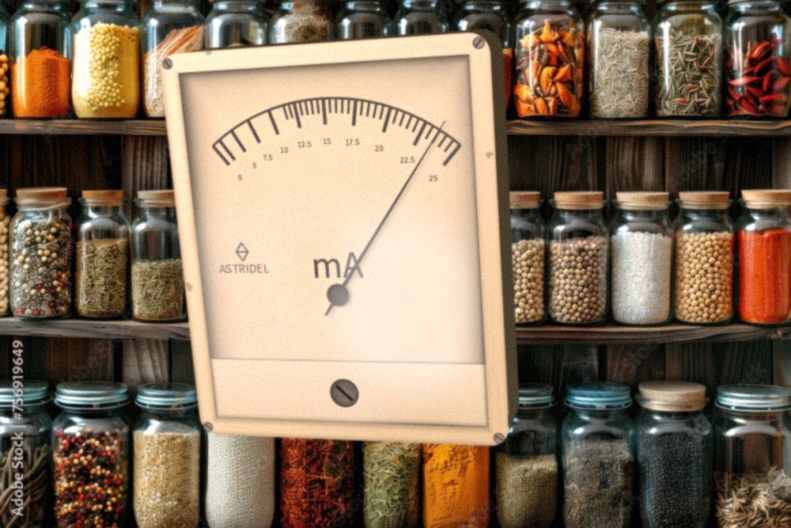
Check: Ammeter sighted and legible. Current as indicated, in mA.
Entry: 23.5 mA
